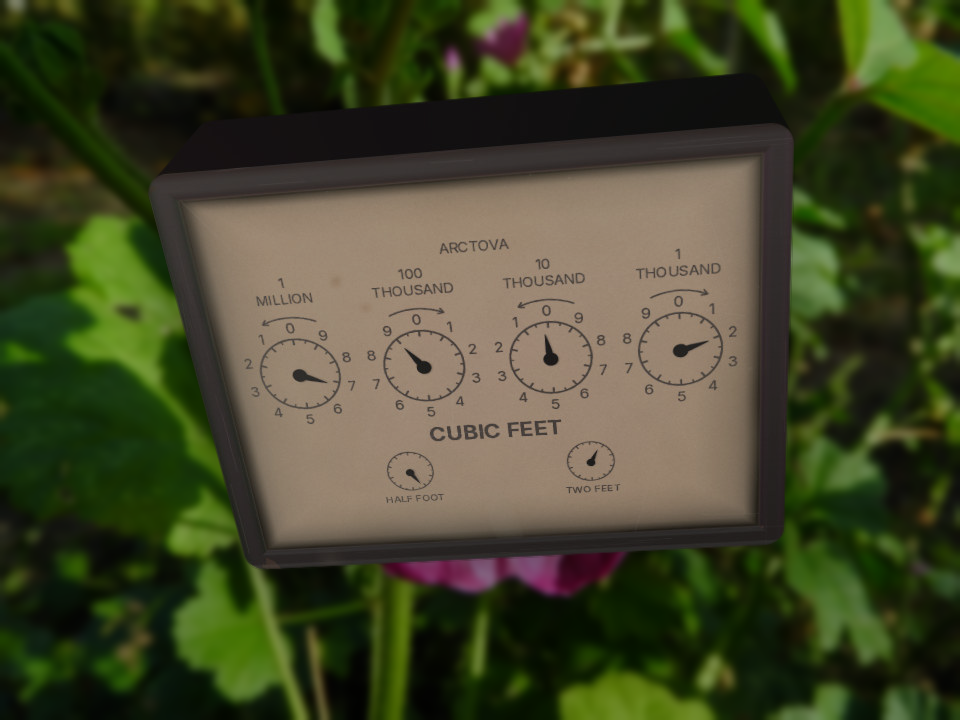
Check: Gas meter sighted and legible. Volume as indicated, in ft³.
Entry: 690200 ft³
